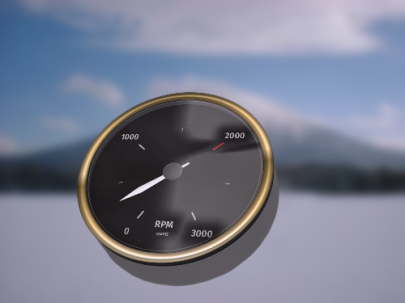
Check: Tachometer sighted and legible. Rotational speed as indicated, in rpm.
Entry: 250 rpm
